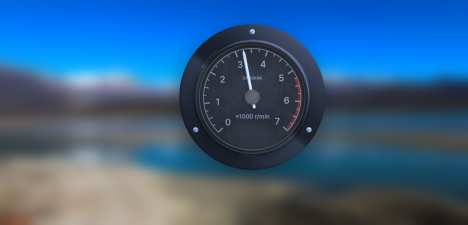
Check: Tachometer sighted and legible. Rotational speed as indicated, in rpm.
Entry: 3250 rpm
